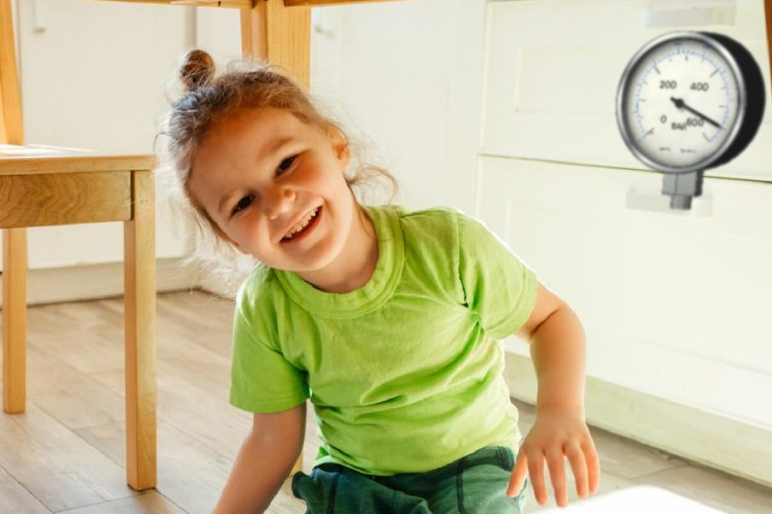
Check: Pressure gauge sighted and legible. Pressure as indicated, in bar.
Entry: 550 bar
